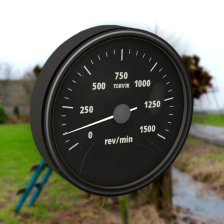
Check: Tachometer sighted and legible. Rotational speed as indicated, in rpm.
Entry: 100 rpm
